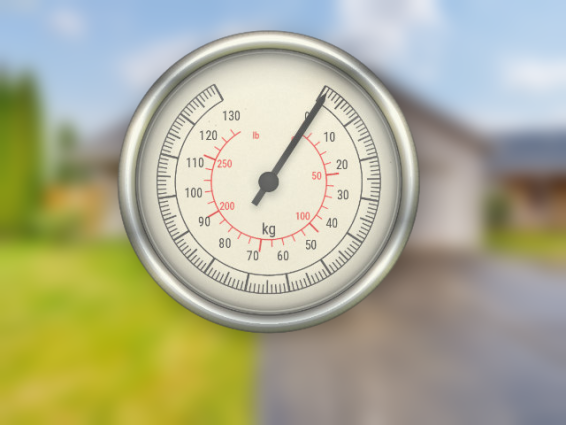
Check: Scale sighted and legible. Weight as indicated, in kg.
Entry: 1 kg
